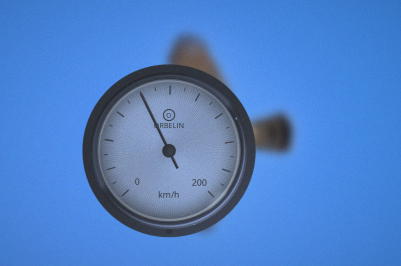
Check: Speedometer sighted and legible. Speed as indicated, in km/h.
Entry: 80 km/h
